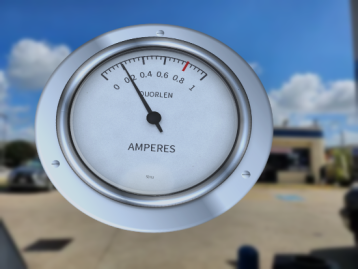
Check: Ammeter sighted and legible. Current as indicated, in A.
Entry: 0.2 A
